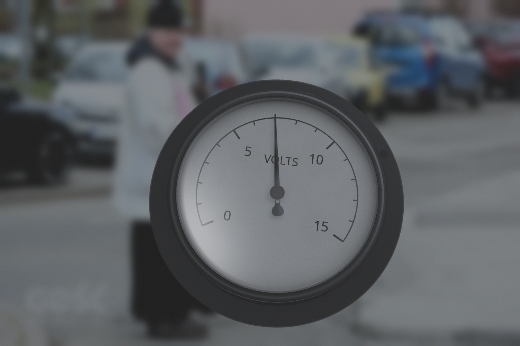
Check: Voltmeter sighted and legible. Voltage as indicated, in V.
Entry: 7 V
